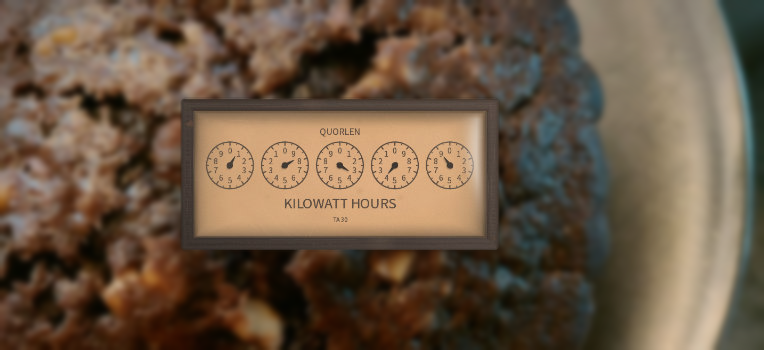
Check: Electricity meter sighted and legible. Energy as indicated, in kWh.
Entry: 8339 kWh
